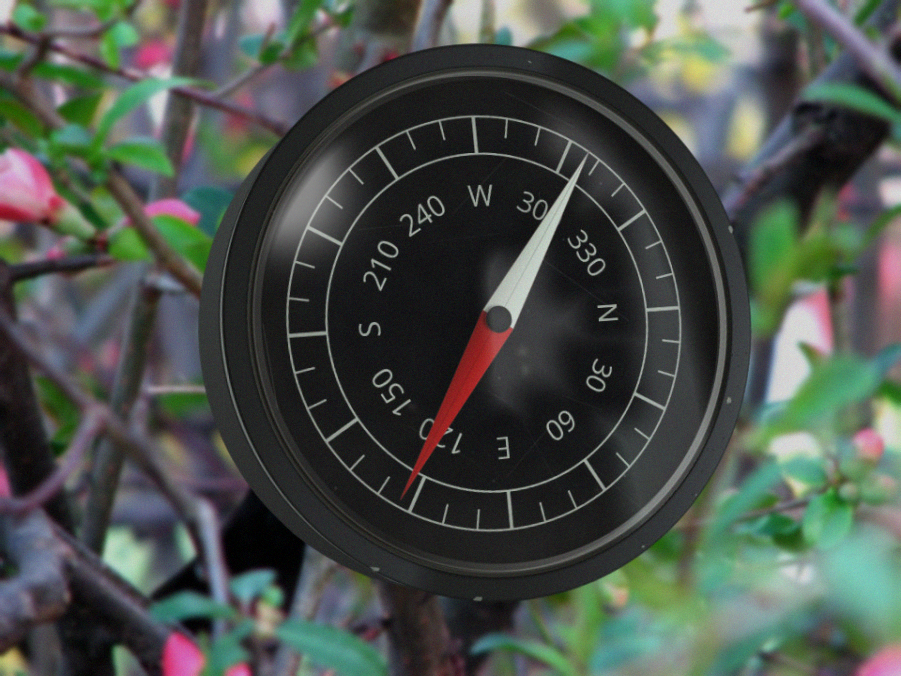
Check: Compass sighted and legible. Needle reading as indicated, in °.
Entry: 125 °
